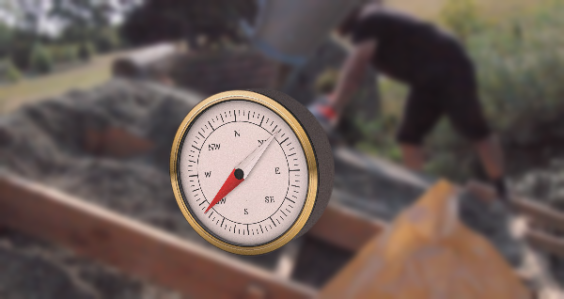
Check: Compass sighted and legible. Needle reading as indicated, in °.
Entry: 230 °
